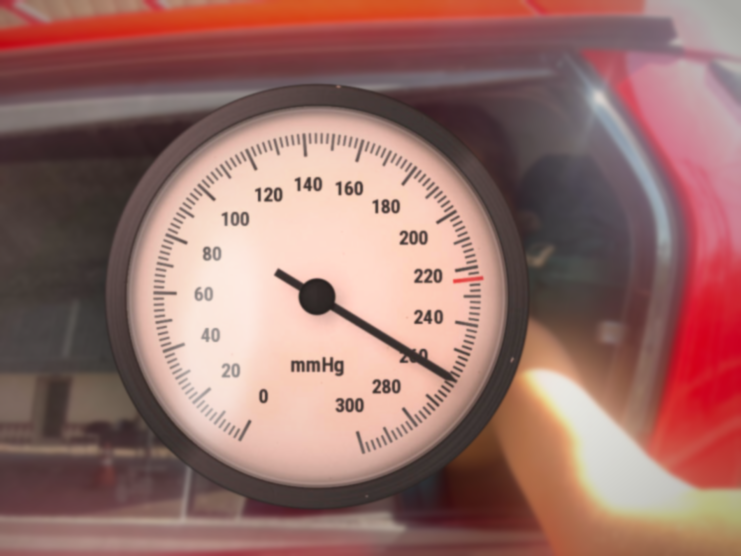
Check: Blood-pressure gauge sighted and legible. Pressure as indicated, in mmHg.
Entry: 260 mmHg
